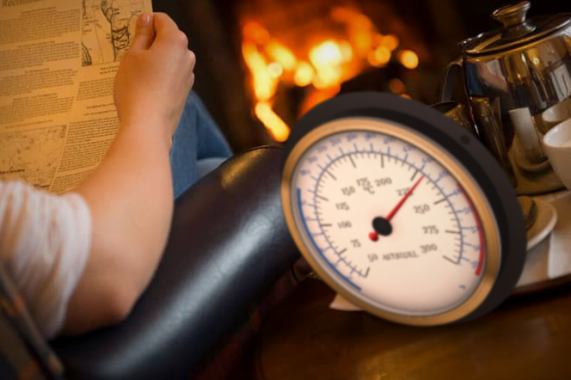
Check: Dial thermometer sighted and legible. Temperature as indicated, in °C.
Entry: 230 °C
